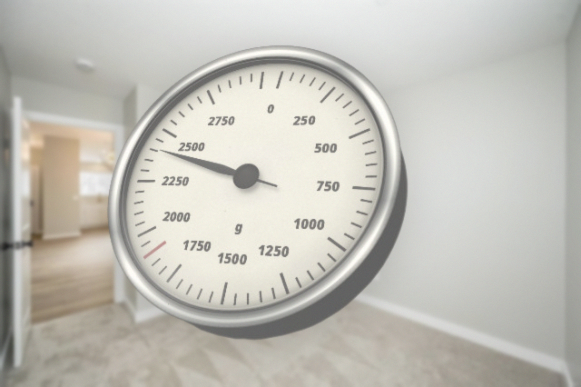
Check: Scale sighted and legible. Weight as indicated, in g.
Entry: 2400 g
